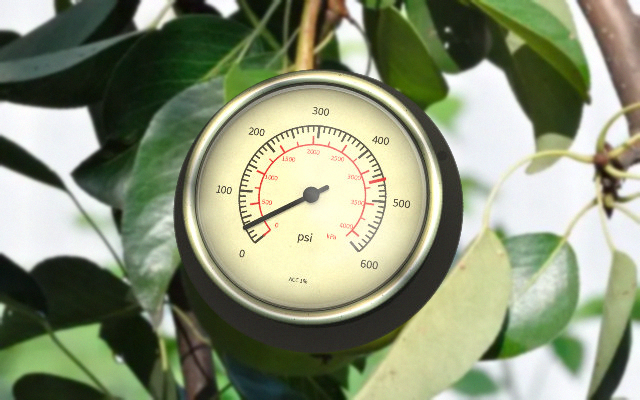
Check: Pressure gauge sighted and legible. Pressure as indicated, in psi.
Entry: 30 psi
